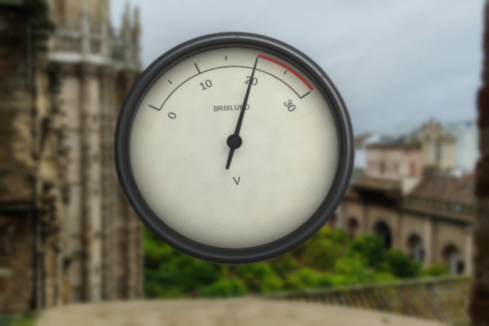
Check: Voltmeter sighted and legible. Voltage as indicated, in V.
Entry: 20 V
